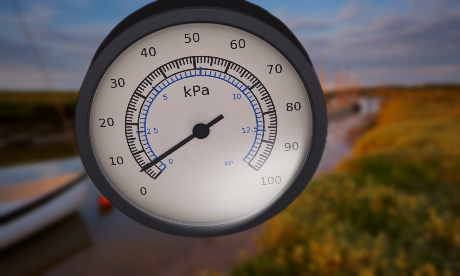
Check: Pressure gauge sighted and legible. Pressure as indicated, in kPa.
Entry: 5 kPa
